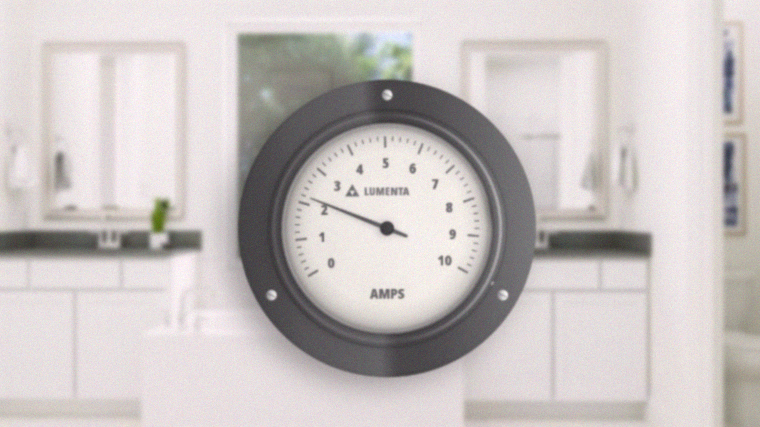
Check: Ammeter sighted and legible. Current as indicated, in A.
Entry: 2.2 A
